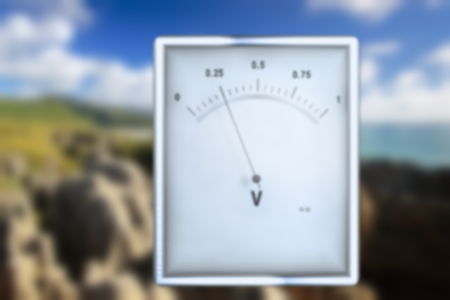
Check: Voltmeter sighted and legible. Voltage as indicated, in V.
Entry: 0.25 V
